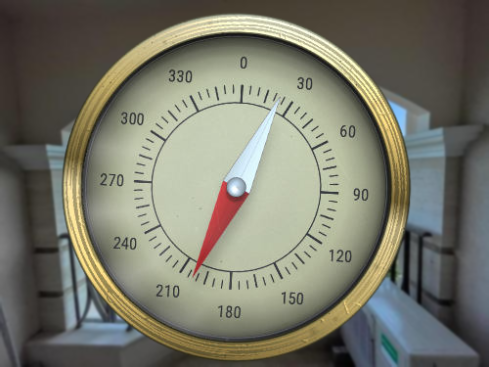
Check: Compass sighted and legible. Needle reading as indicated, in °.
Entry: 202.5 °
